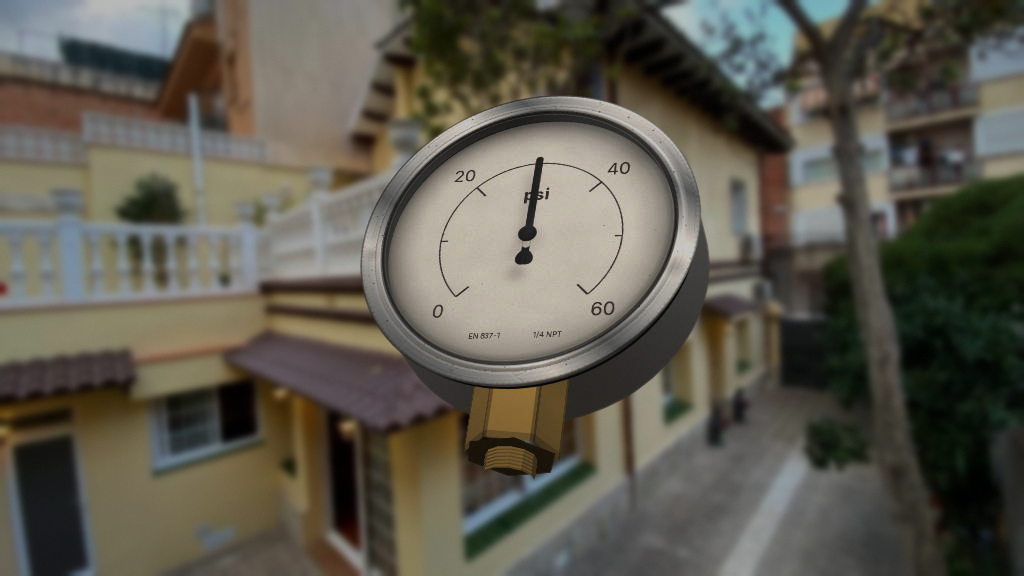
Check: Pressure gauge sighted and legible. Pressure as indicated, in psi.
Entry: 30 psi
